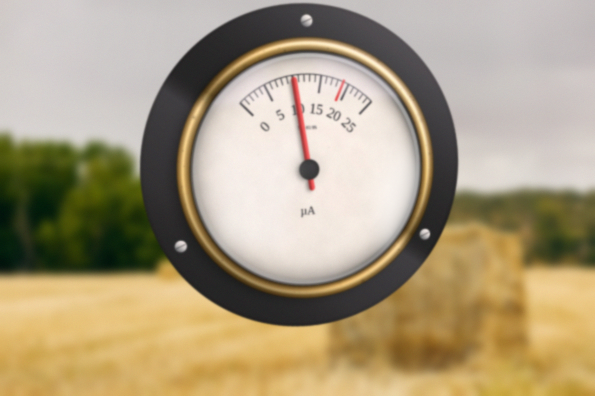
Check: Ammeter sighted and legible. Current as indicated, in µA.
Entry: 10 µA
